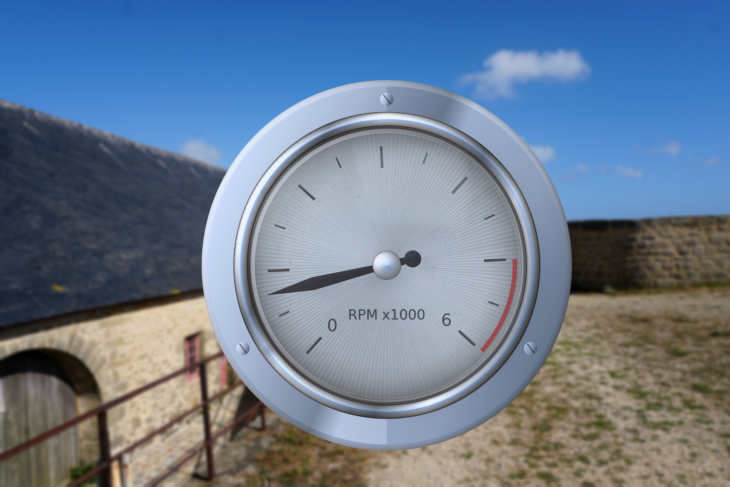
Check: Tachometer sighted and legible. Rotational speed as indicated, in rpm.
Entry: 750 rpm
